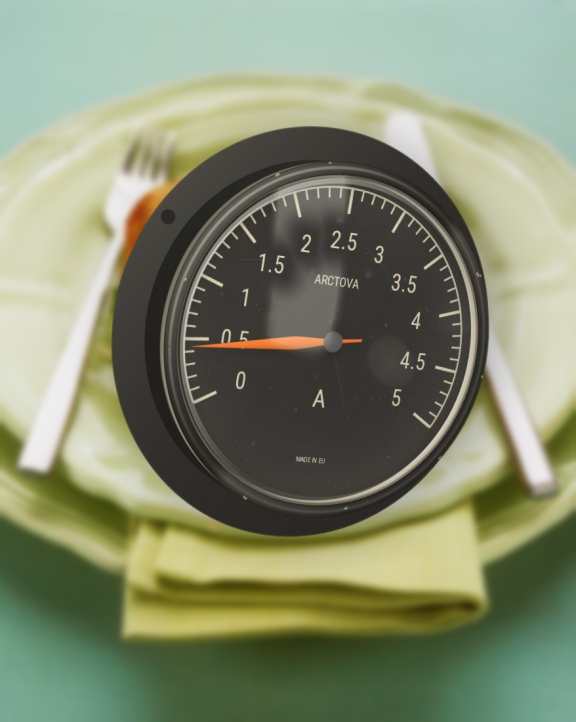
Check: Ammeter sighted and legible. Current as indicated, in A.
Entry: 0.45 A
